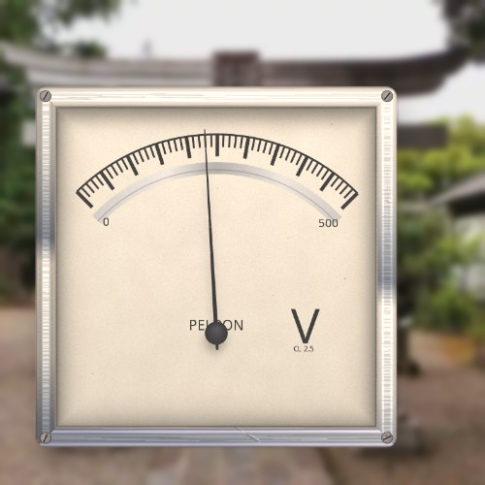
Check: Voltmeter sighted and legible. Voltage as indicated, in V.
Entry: 230 V
